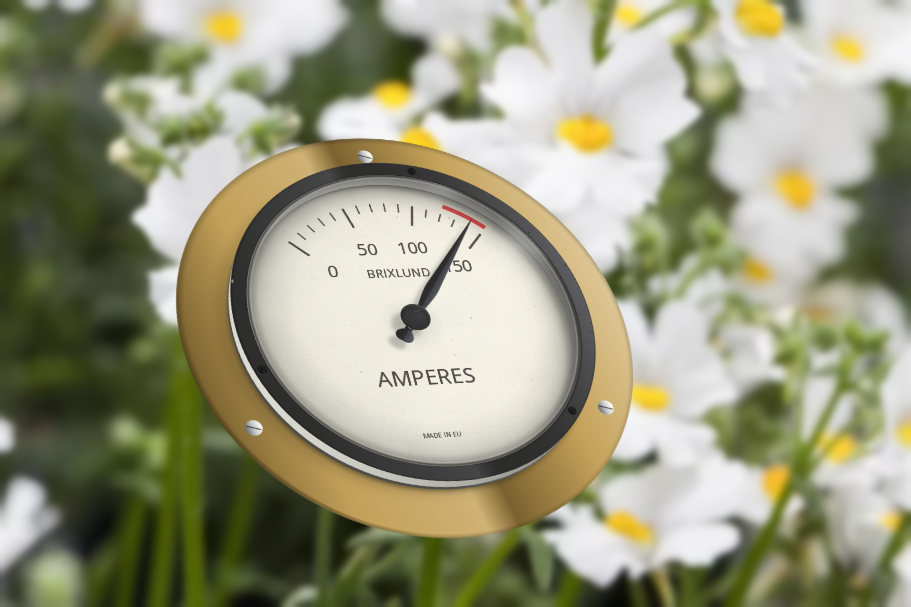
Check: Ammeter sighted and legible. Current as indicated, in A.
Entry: 140 A
